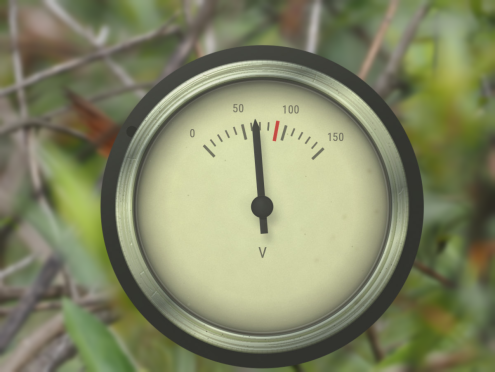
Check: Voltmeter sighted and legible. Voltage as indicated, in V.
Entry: 65 V
